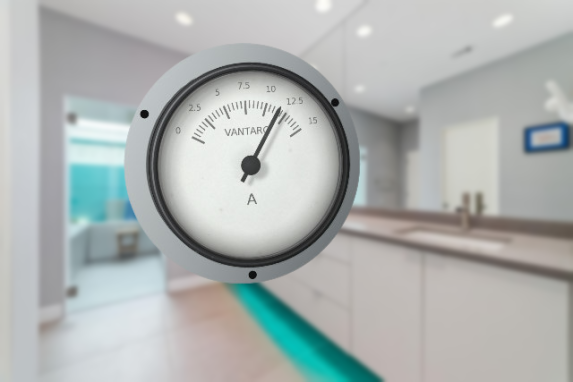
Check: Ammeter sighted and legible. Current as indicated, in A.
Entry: 11.5 A
